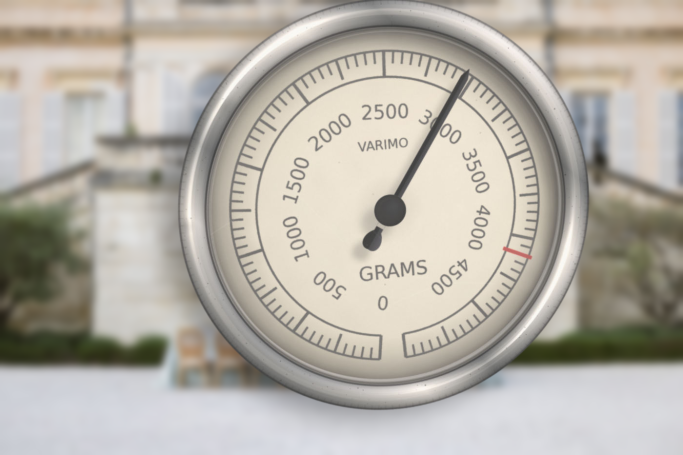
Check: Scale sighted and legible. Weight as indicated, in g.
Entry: 2950 g
